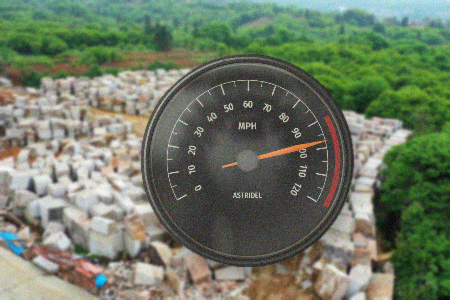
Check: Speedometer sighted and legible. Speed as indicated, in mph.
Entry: 97.5 mph
